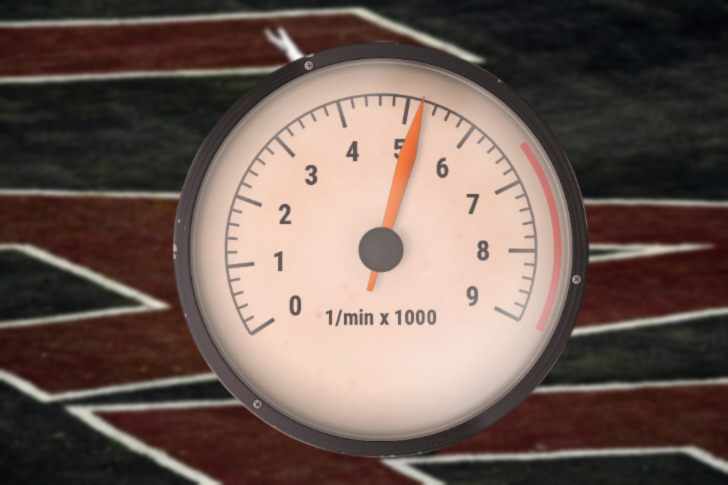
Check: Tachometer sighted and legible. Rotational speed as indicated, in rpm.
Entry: 5200 rpm
